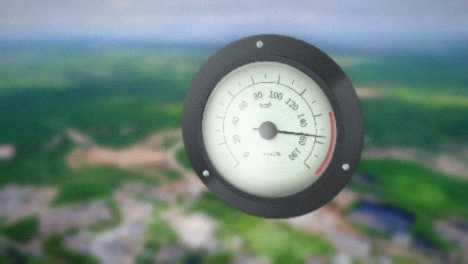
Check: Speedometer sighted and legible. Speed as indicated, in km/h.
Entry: 155 km/h
